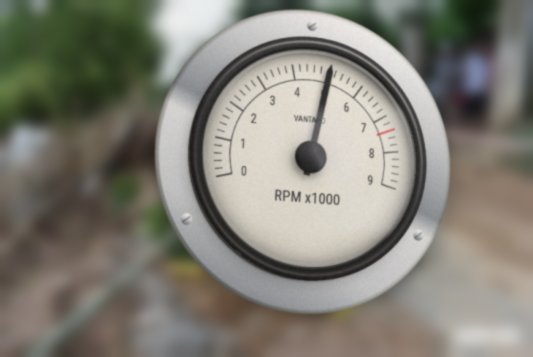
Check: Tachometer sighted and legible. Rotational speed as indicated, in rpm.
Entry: 5000 rpm
